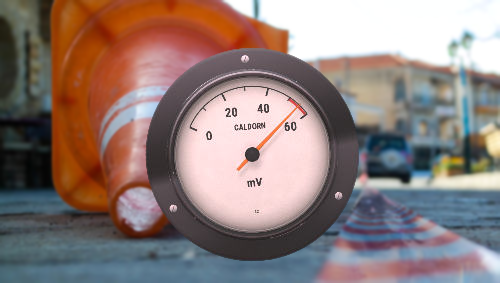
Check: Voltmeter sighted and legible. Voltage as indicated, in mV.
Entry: 55 mV
